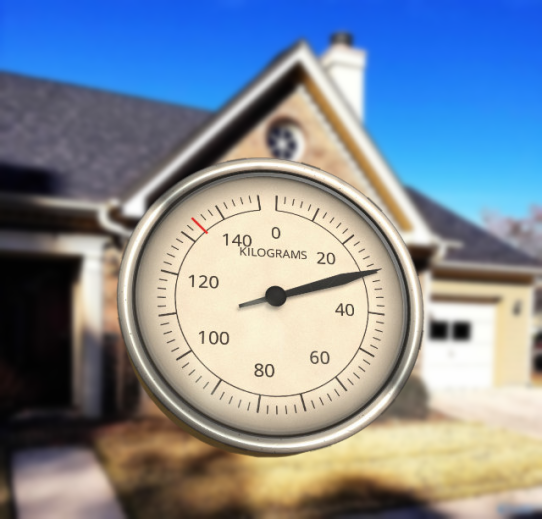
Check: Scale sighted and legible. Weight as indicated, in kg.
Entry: 30 kg
